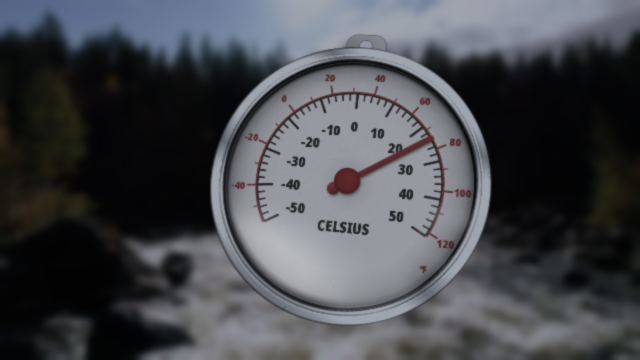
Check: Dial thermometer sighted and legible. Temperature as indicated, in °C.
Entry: 24 °C
